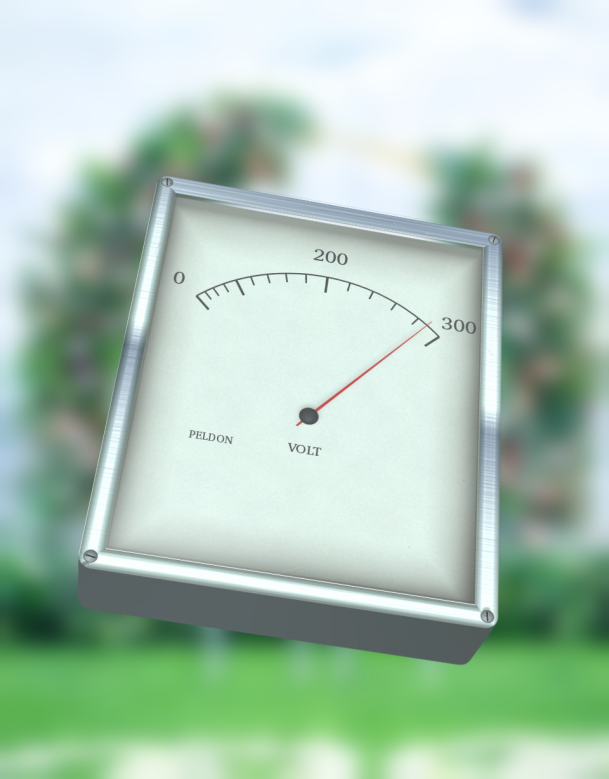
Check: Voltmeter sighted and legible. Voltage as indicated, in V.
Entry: 290 V
